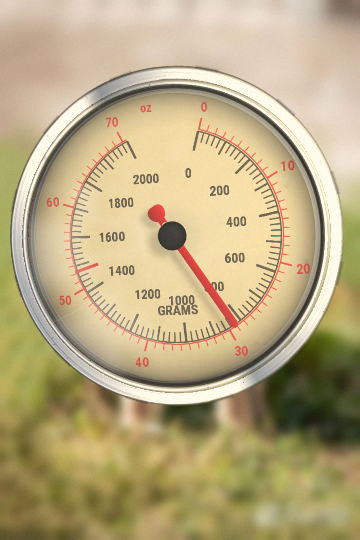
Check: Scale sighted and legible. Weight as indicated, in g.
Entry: 820 g
